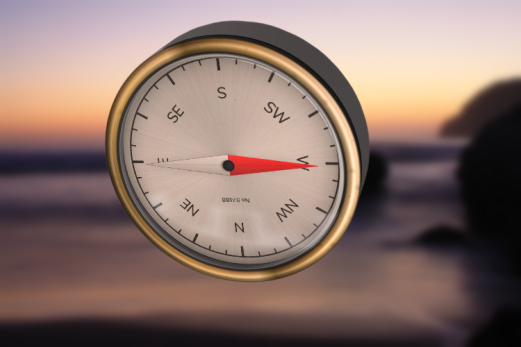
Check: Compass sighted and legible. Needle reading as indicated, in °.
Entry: 270 °
